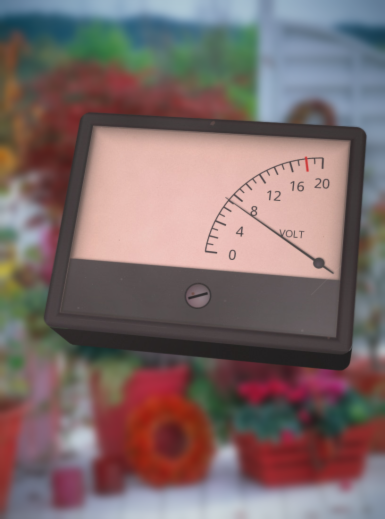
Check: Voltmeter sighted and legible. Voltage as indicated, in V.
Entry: 7 V
